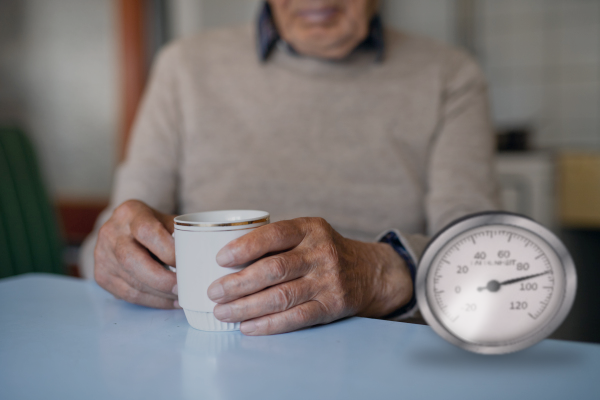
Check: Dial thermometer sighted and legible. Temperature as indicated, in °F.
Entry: 90 °F
